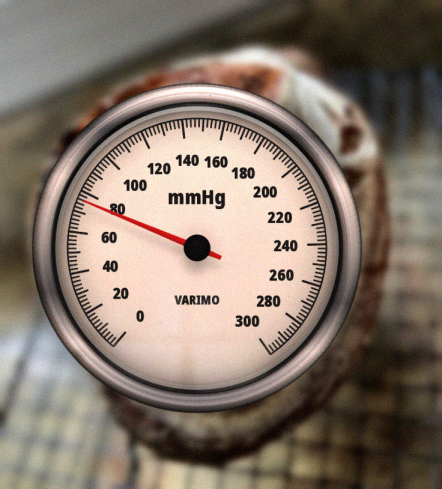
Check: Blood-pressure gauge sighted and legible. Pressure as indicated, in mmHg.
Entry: 76 mmHg
